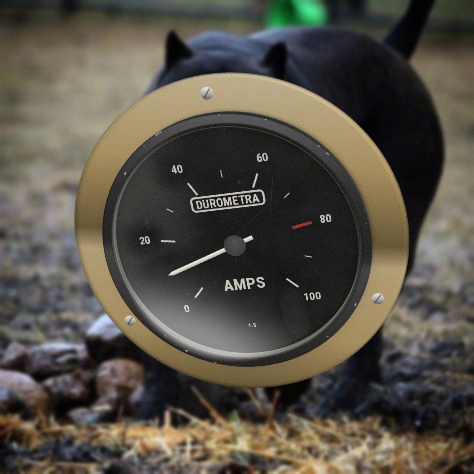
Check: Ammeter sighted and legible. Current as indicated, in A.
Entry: 10 A
